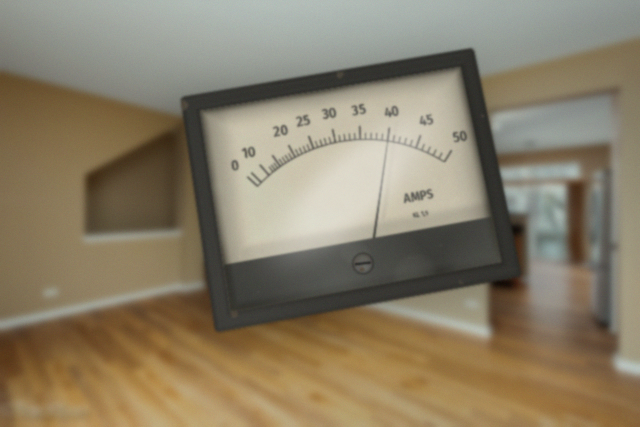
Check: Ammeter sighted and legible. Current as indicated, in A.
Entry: 40 A
